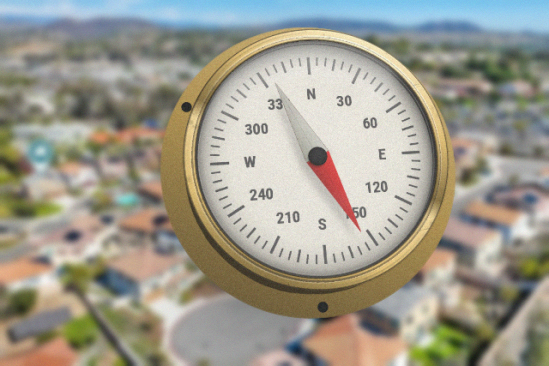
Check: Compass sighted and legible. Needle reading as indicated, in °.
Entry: 155 °
